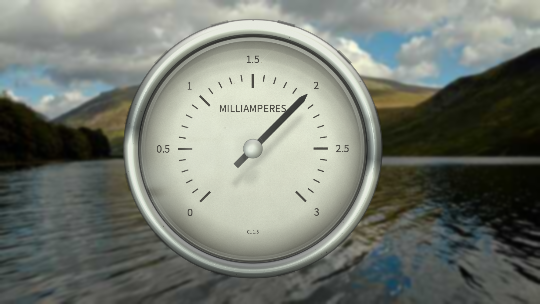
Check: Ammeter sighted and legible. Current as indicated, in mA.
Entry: 2 mA
